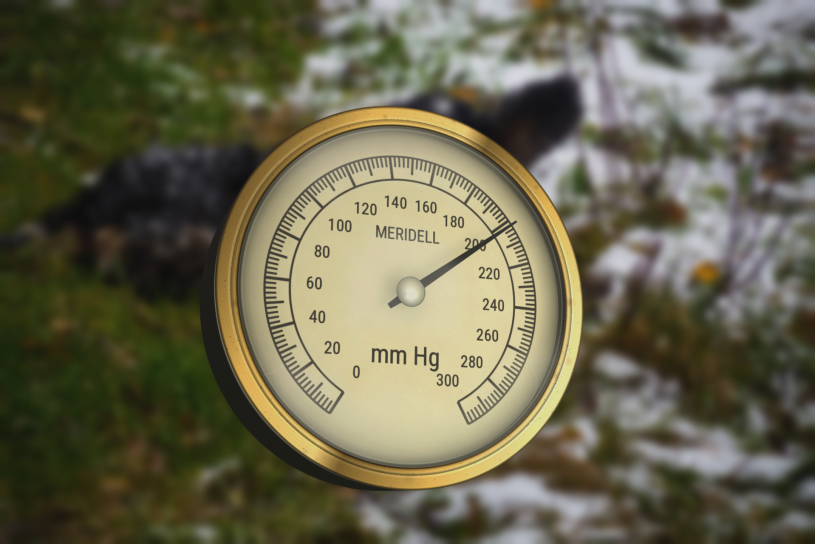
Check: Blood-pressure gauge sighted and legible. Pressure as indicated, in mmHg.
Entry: 202 mmHg
